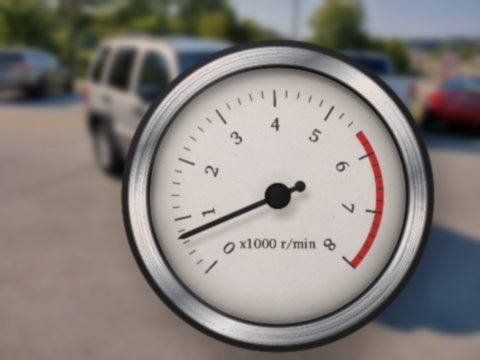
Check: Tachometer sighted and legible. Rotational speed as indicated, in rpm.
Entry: 700 rpm
